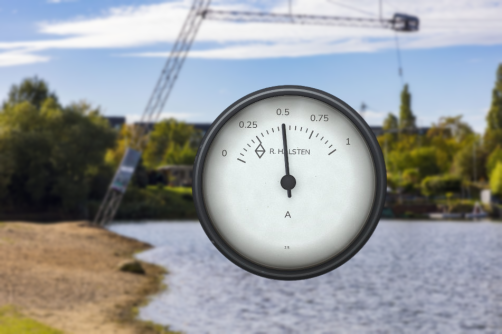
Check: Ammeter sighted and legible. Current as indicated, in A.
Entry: 0.5 A
